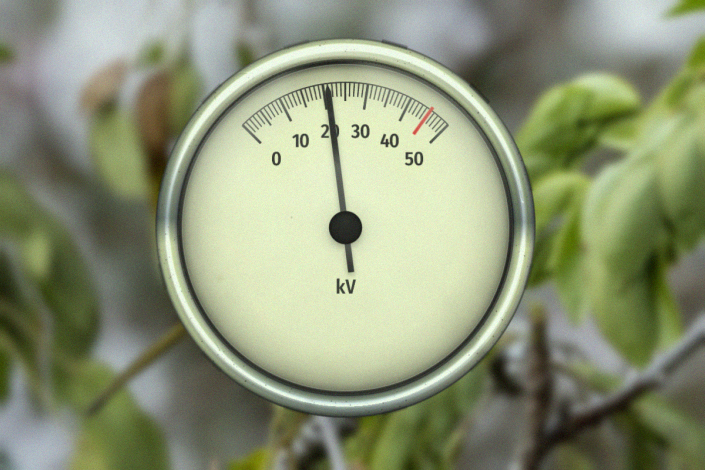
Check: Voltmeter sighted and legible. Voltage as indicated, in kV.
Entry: 21 kV
